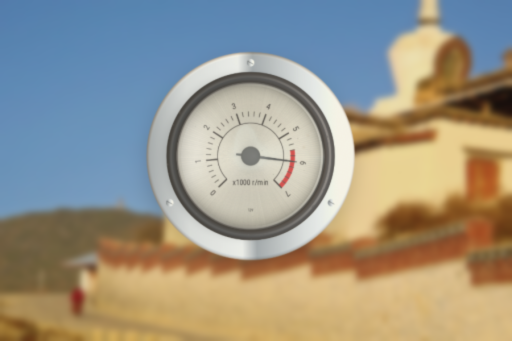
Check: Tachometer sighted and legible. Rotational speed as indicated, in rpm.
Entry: 6000 rpm
